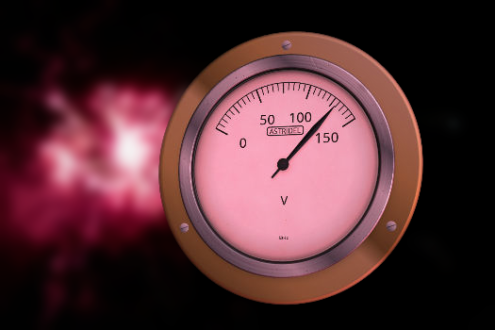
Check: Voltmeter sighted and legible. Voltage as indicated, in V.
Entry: 130 V
